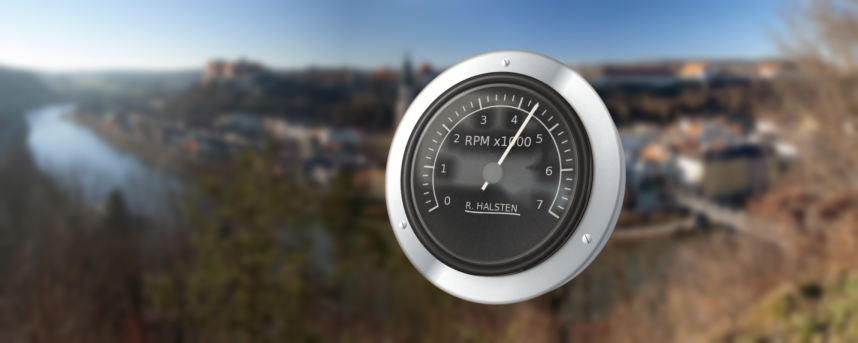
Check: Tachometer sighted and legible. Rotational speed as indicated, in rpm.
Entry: 4400 rpm
